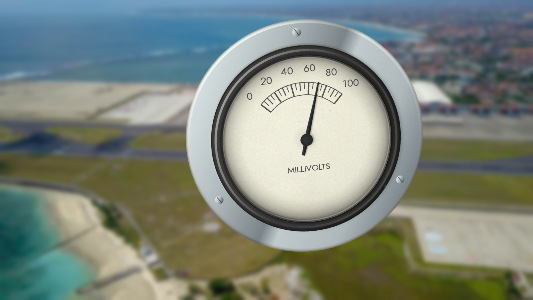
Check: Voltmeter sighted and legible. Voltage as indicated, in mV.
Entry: 70 mV
